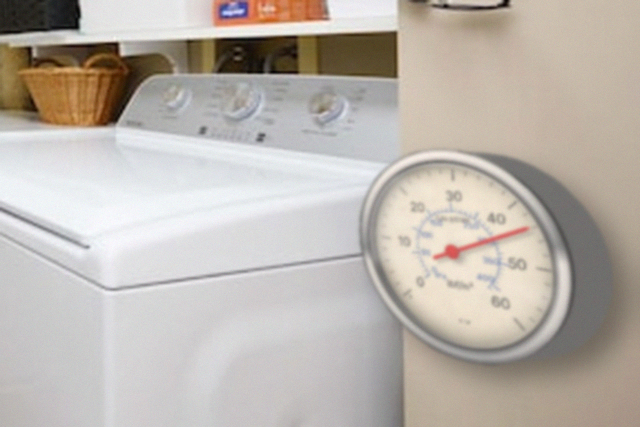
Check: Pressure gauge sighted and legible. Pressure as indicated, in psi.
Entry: 44 psi
